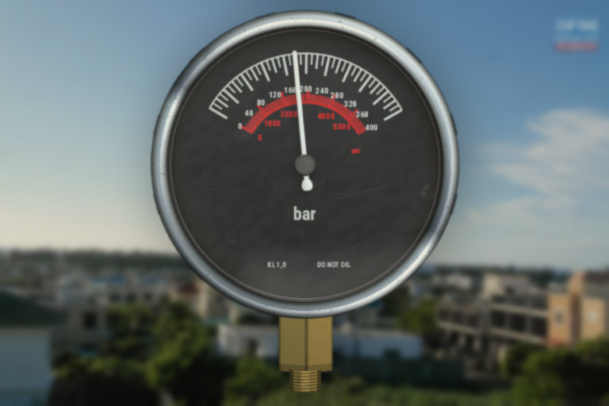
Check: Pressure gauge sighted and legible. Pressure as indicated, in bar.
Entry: 180 bar
